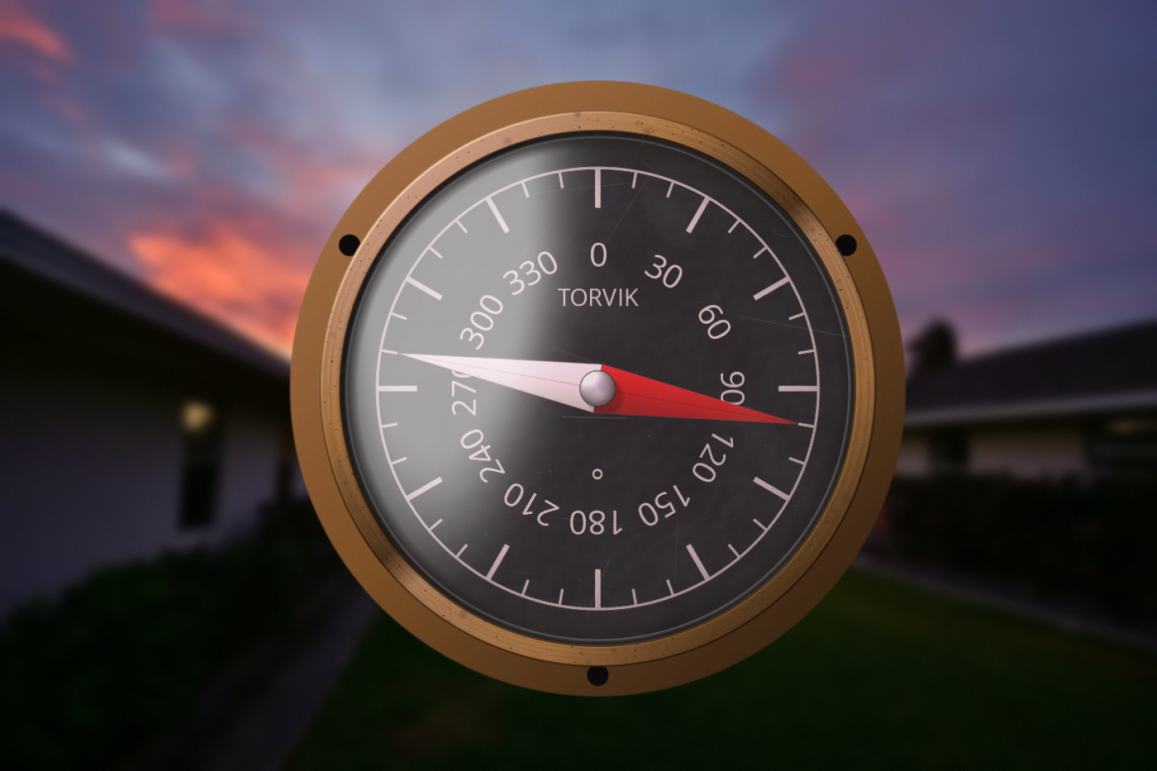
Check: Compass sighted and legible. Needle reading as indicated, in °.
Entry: 100 °
